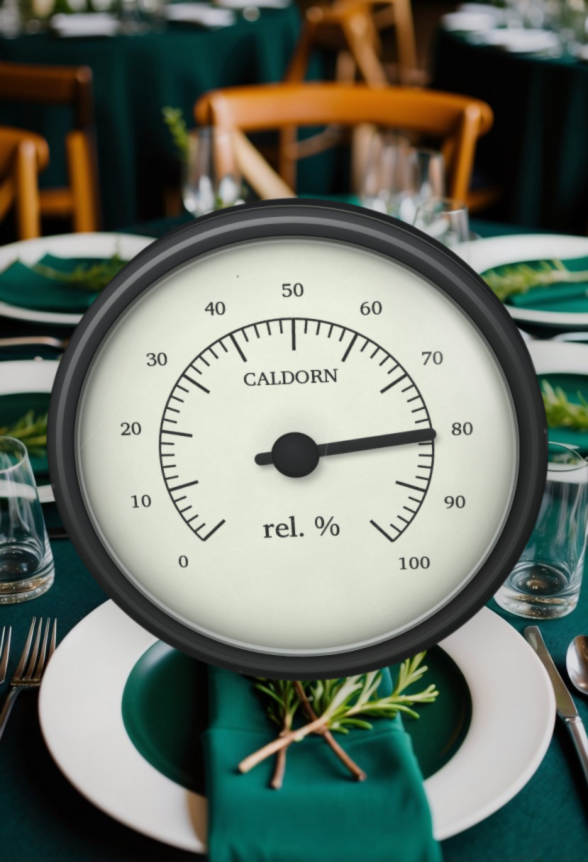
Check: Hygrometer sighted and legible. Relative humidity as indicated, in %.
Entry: 80 %
